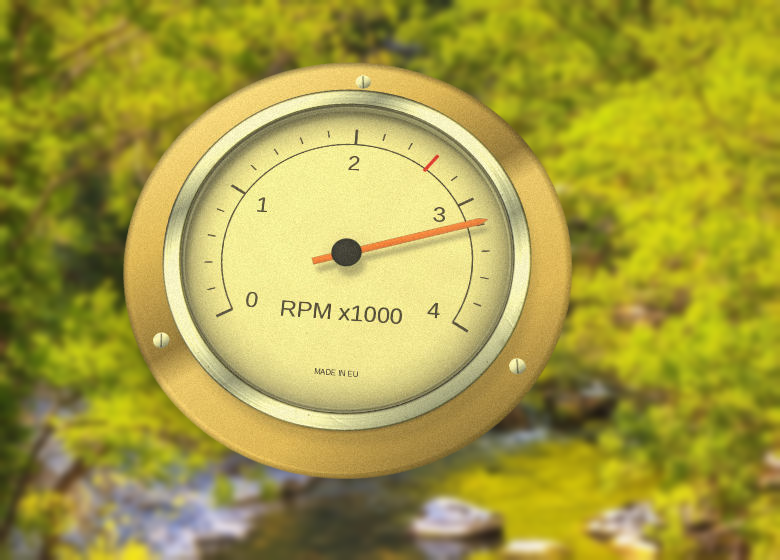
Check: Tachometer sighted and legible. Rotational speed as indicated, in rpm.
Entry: 3200 rpm
